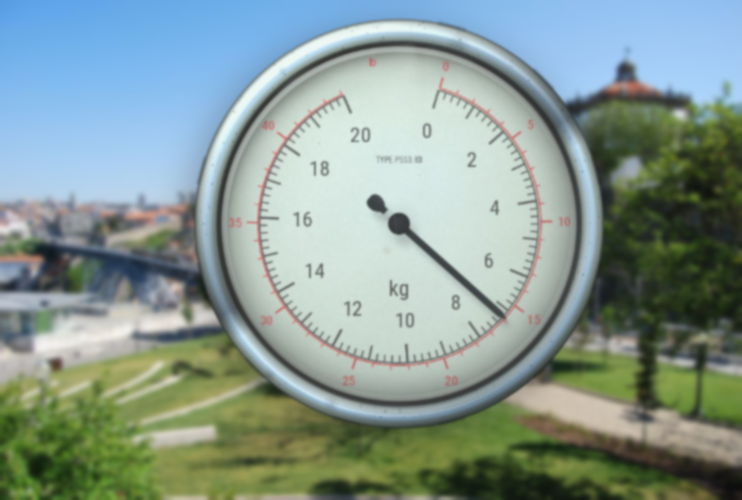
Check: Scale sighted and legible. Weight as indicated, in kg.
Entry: 7.2 kg
